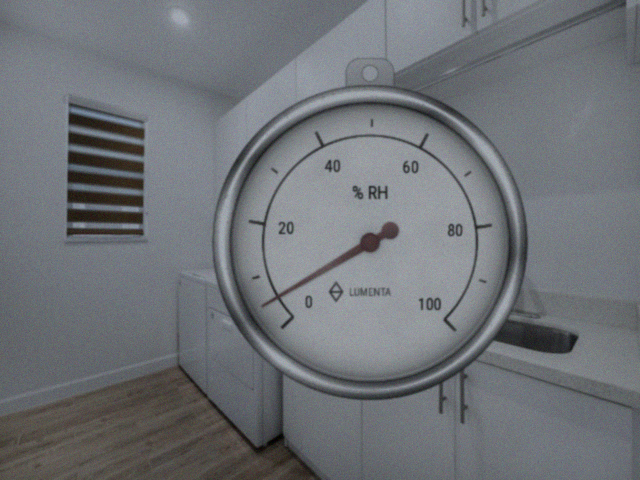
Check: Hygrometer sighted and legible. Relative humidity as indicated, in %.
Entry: 5 %
